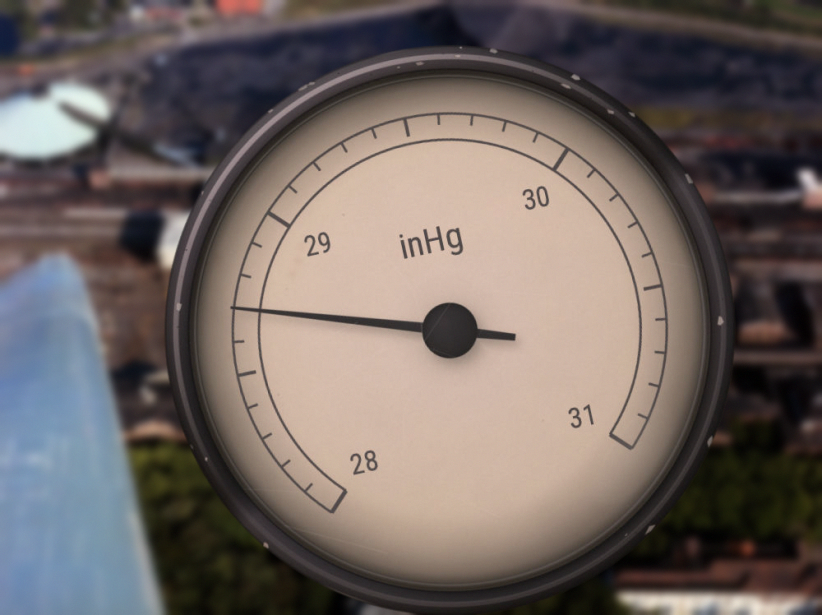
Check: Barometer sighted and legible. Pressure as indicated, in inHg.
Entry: 28.7 inHg
